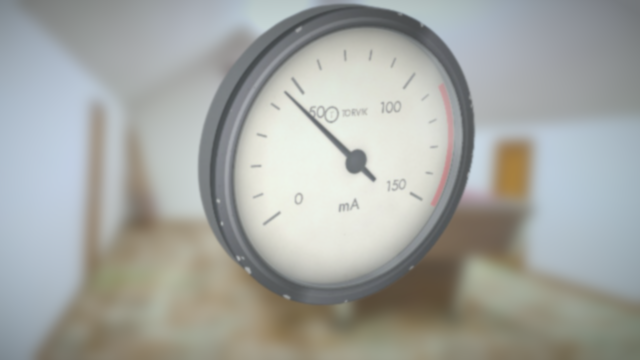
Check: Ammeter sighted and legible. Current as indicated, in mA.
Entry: 45 mA
